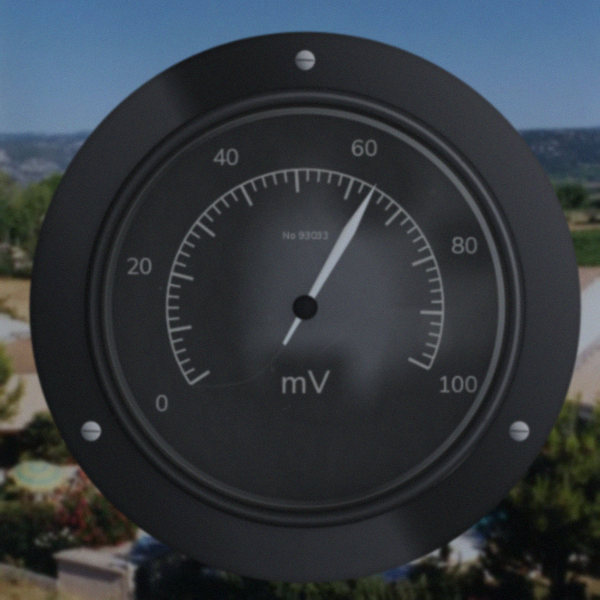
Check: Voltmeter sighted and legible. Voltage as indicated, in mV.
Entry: 64 mV
